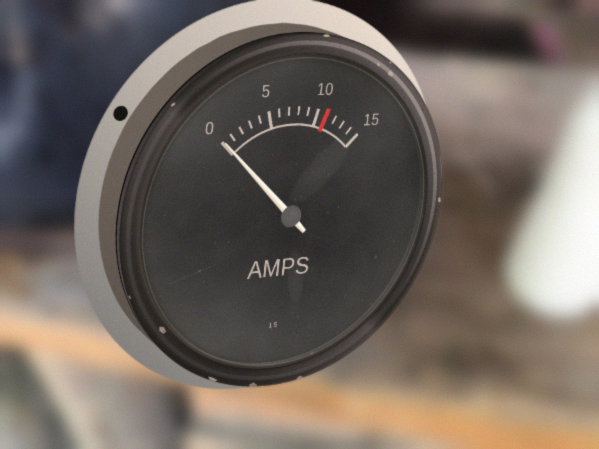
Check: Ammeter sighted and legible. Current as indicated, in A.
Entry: 0 A
